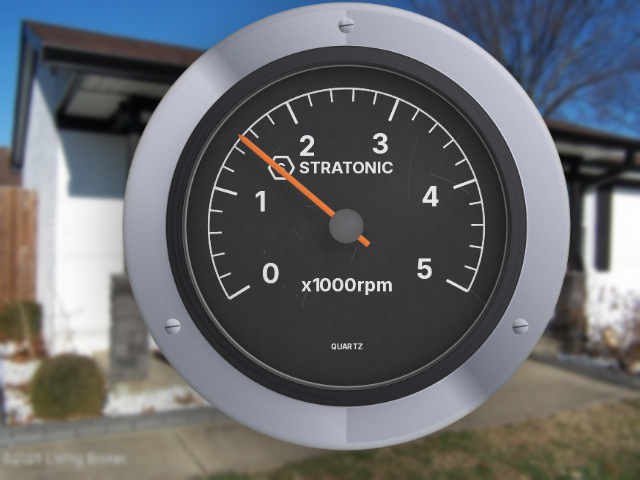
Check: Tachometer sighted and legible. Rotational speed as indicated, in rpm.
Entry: 1500 rpm
